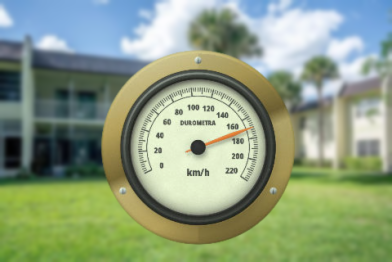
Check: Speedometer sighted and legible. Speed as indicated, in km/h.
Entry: 170 km/h
